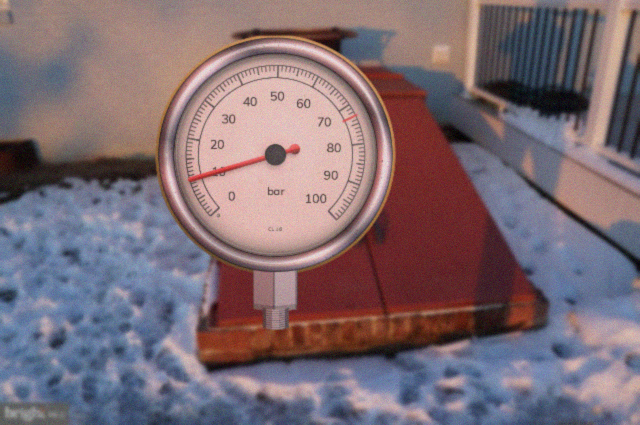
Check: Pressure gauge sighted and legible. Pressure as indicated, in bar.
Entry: 10 bar
